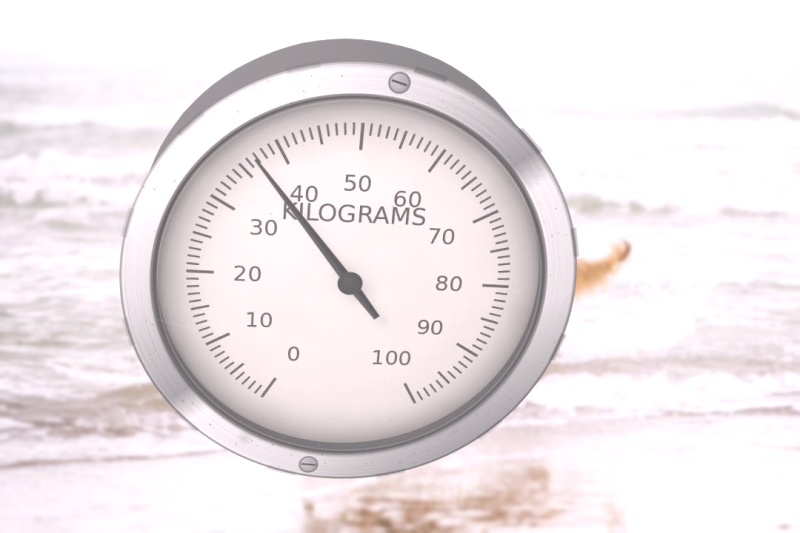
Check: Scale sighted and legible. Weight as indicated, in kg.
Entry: 37 kg
